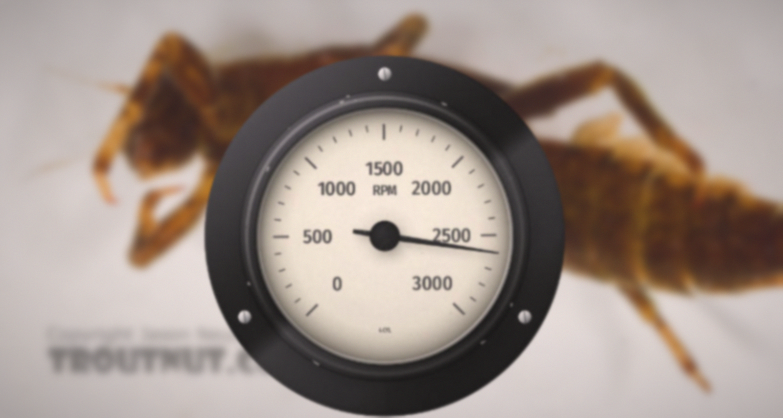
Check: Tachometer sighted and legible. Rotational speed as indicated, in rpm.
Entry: 2600 rpm
